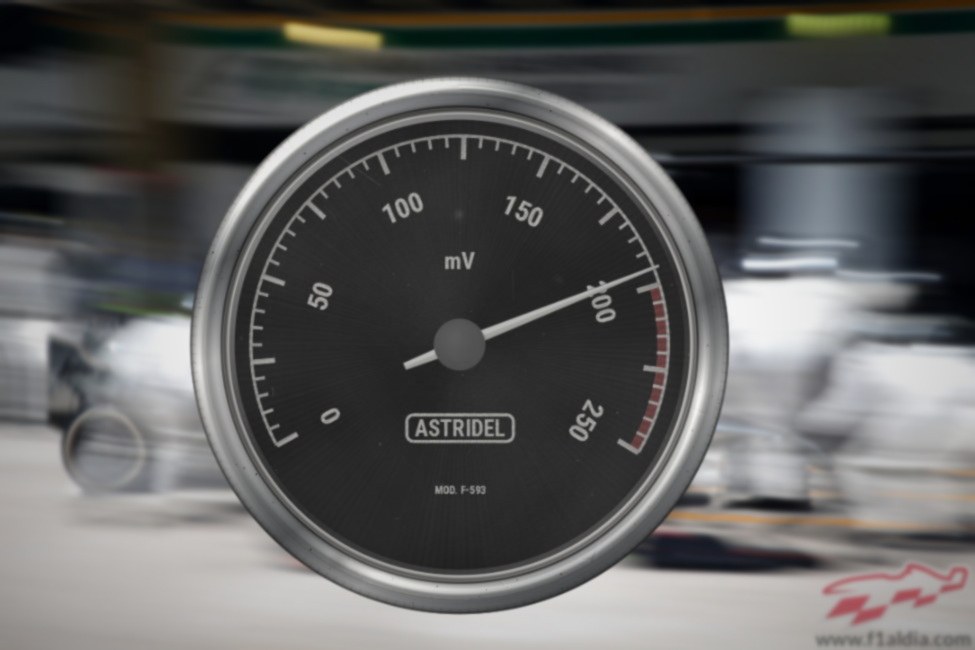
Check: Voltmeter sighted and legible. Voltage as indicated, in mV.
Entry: 195 mV
